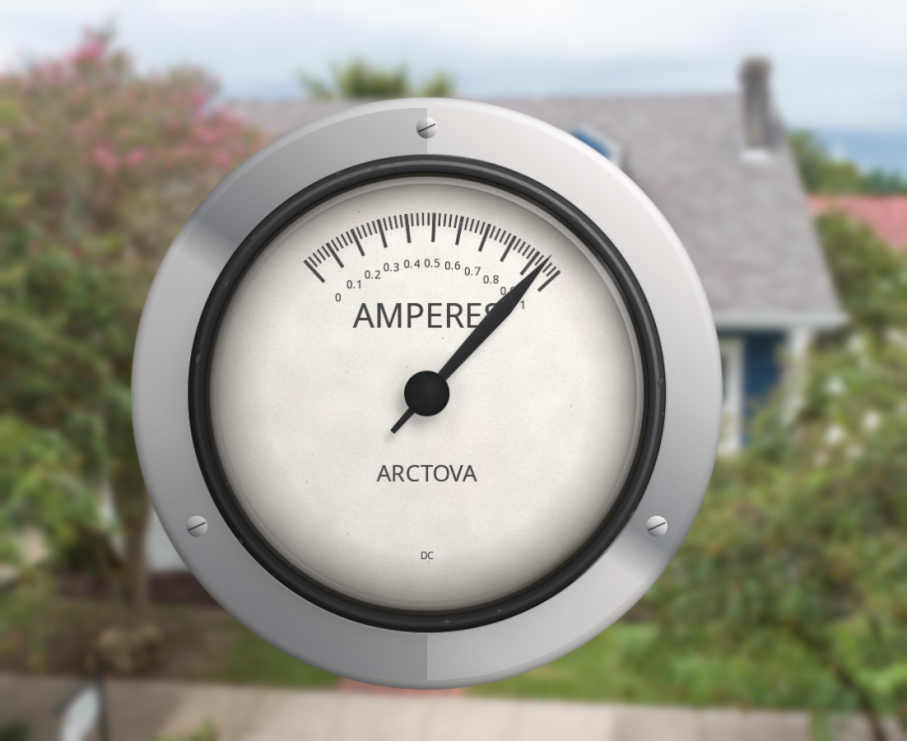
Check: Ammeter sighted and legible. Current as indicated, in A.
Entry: 0.94 A
